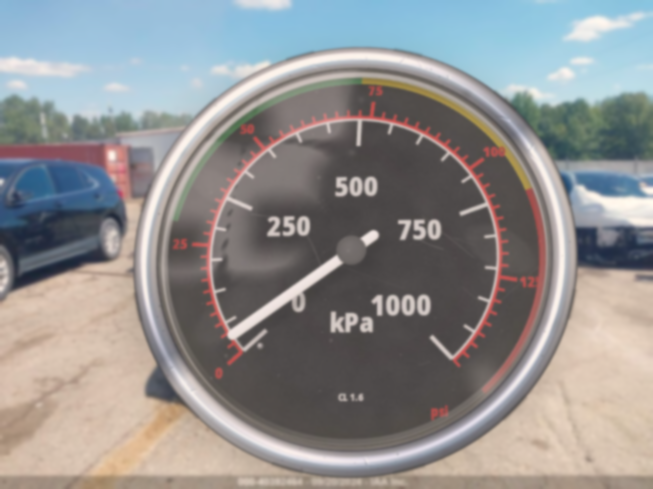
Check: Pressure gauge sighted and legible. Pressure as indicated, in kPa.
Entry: 25 kPa
